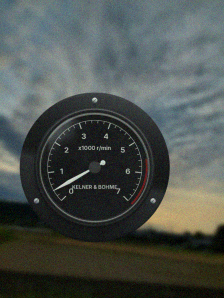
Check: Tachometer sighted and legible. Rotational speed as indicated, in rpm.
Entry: 400 rpm
